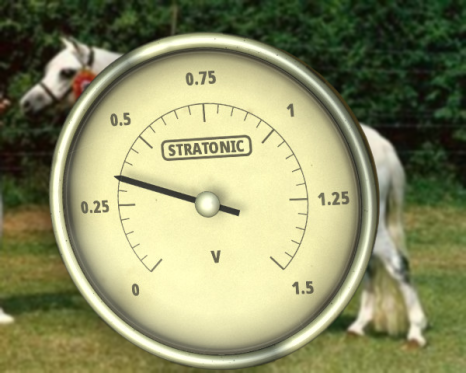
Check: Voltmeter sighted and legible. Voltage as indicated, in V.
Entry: 0.35 V
